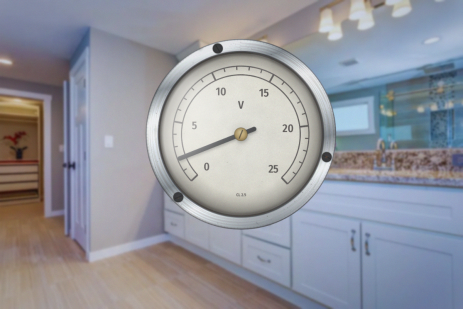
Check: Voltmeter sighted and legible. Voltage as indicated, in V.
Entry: 2 V
